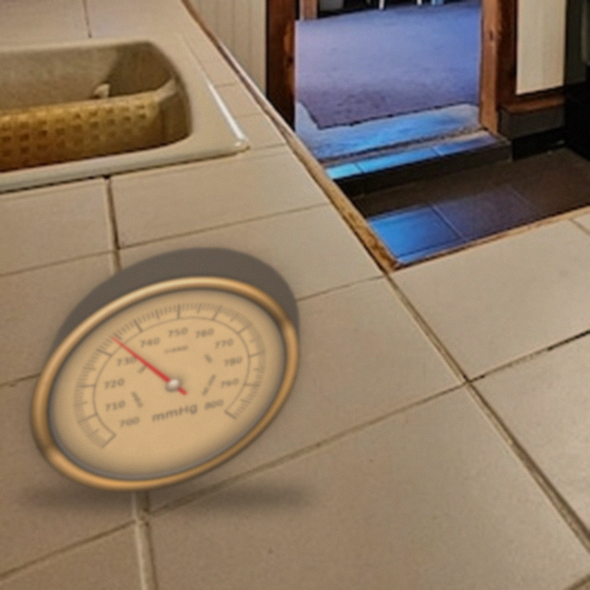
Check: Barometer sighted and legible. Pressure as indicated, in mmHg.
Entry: 735 mmHg
